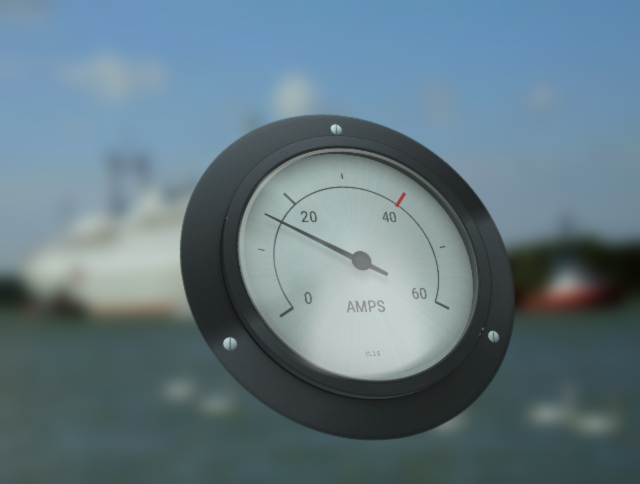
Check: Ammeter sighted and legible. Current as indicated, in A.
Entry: 15 A
